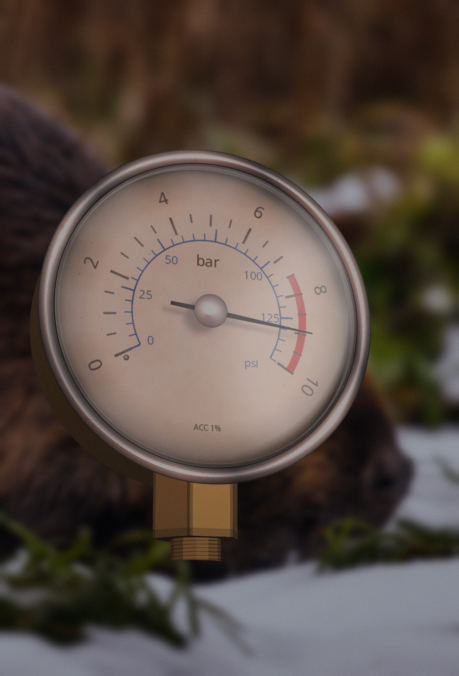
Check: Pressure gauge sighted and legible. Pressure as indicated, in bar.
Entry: 9 bar
